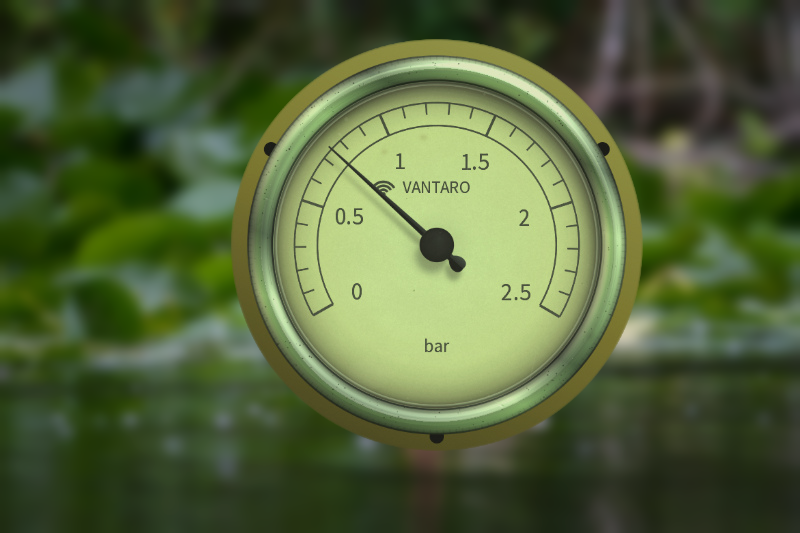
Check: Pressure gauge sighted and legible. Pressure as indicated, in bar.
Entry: 0.75 bar
